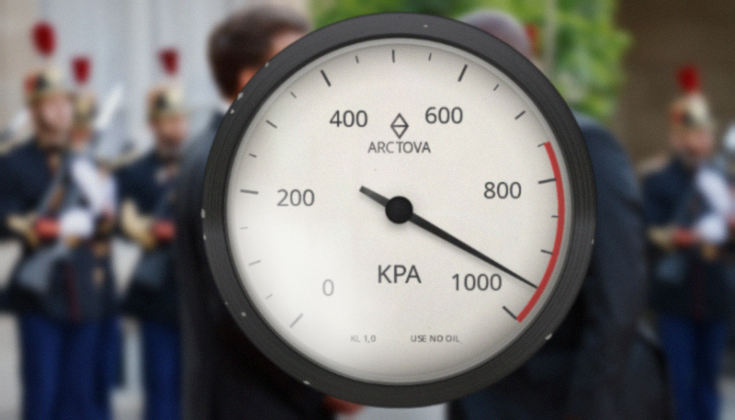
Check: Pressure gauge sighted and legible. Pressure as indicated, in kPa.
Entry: 950 kPa
